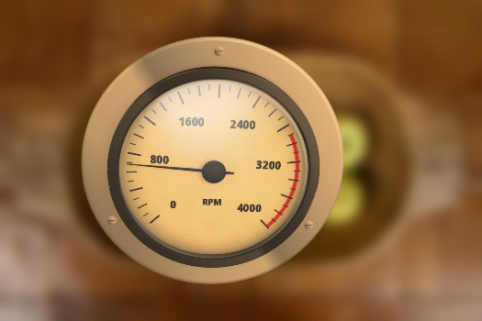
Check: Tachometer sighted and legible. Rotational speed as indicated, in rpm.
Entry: 700 rpm
